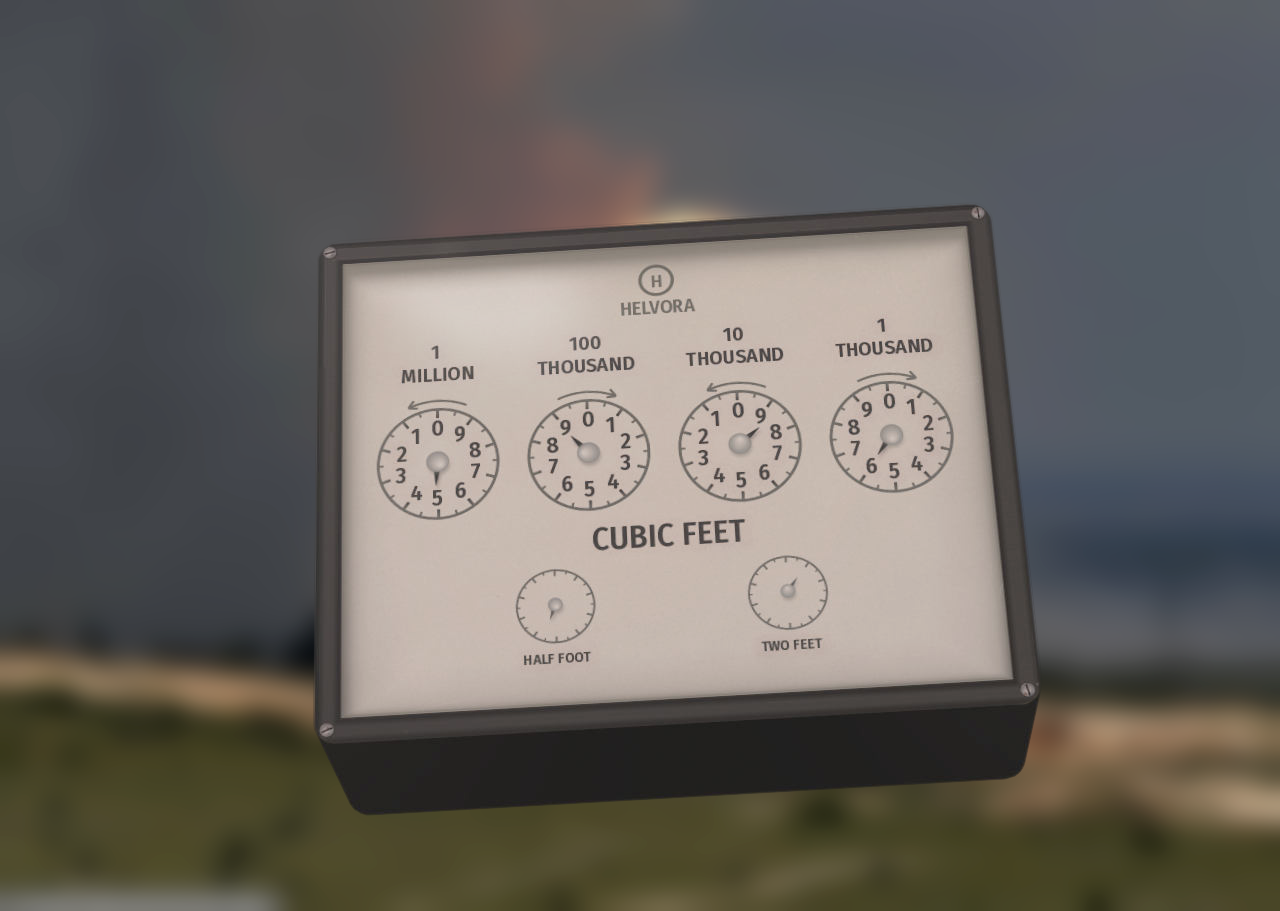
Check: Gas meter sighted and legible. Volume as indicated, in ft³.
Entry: 488600 ft³
